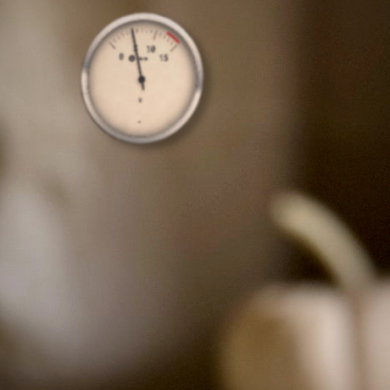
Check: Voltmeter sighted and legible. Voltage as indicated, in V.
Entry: 5 V
